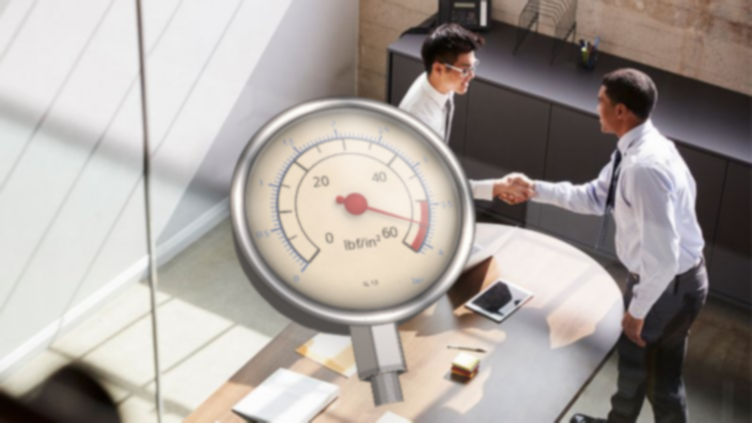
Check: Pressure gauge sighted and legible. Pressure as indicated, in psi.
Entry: 55 psi
